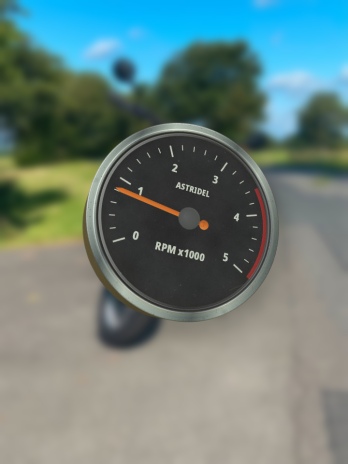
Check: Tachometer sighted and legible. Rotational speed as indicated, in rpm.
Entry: 800 rpm
